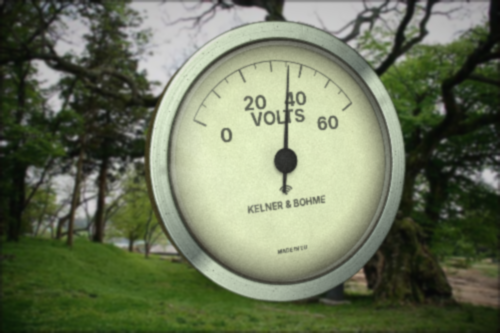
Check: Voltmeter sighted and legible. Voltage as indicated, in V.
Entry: 35 V
